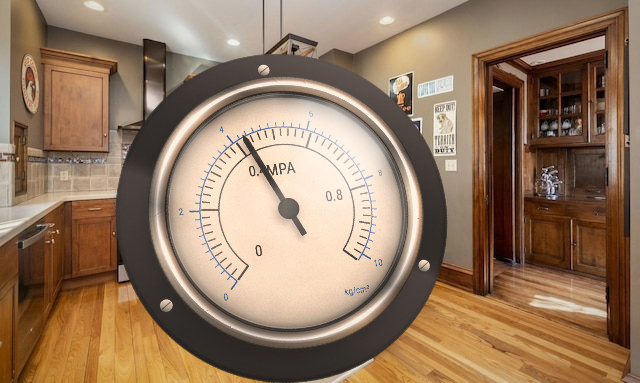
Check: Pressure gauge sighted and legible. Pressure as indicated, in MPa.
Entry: 0.42 MPa
